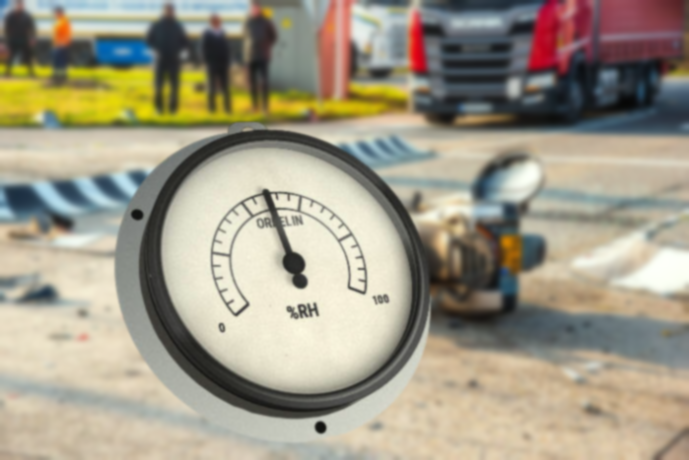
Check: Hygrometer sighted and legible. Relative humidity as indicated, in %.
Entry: 48 %
